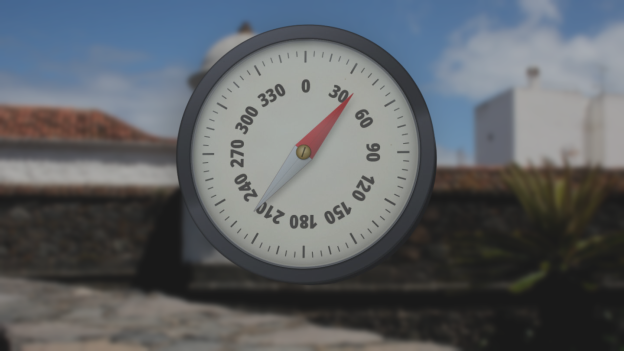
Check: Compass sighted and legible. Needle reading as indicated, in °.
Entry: 40 °
